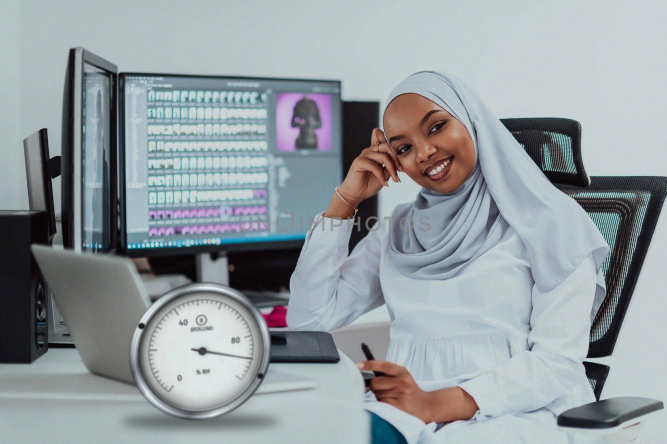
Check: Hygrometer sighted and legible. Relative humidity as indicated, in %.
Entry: 90 %
